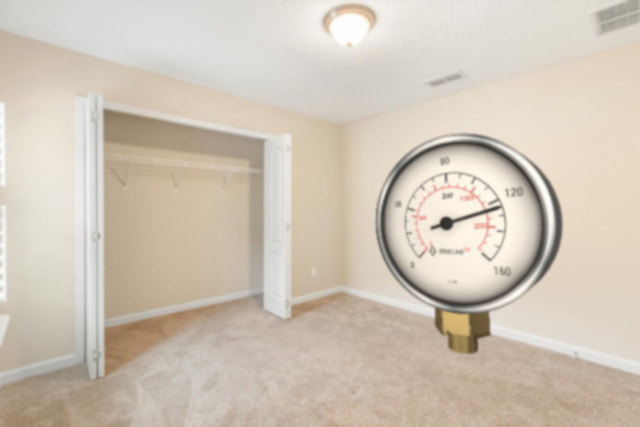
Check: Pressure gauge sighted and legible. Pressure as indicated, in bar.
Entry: 125 bar
